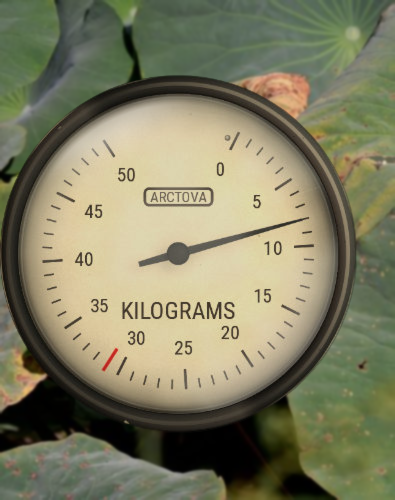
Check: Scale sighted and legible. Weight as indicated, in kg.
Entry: 8 kg
